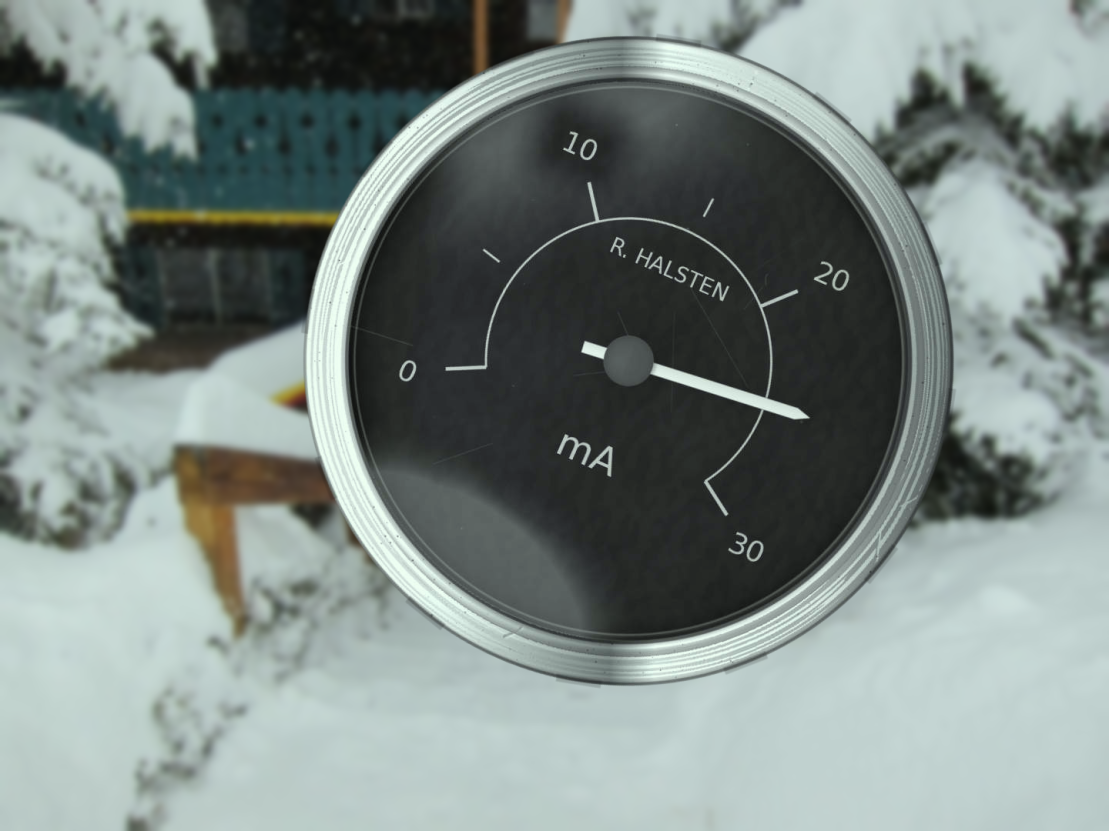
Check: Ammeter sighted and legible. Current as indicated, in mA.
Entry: 25 mA
